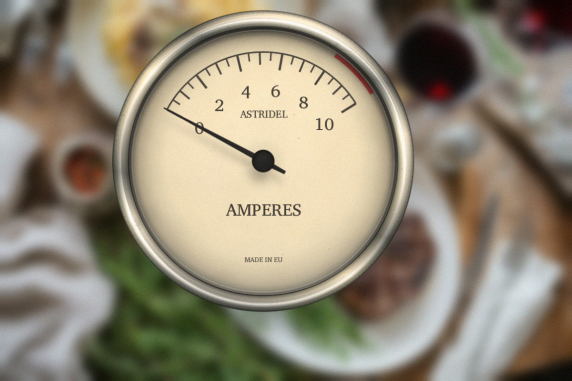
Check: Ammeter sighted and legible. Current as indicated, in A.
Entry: 0 A
